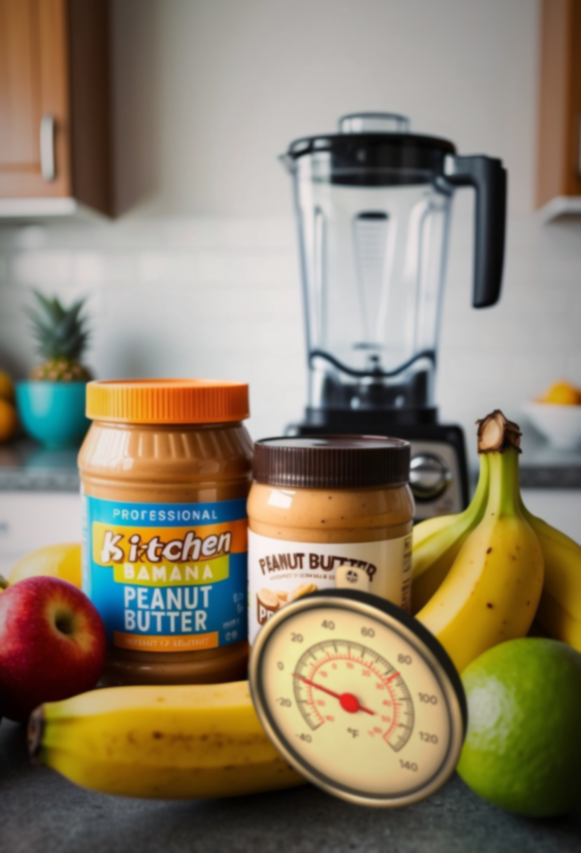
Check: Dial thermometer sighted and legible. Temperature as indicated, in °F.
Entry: 0 °F
